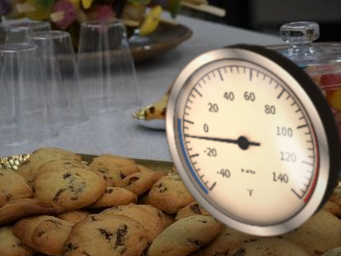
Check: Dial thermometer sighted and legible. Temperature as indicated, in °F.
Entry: -8 °F
